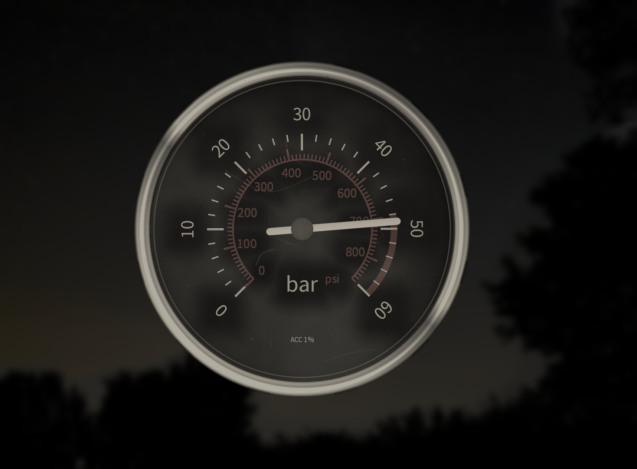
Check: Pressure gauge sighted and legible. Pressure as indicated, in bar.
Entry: 49 bar
